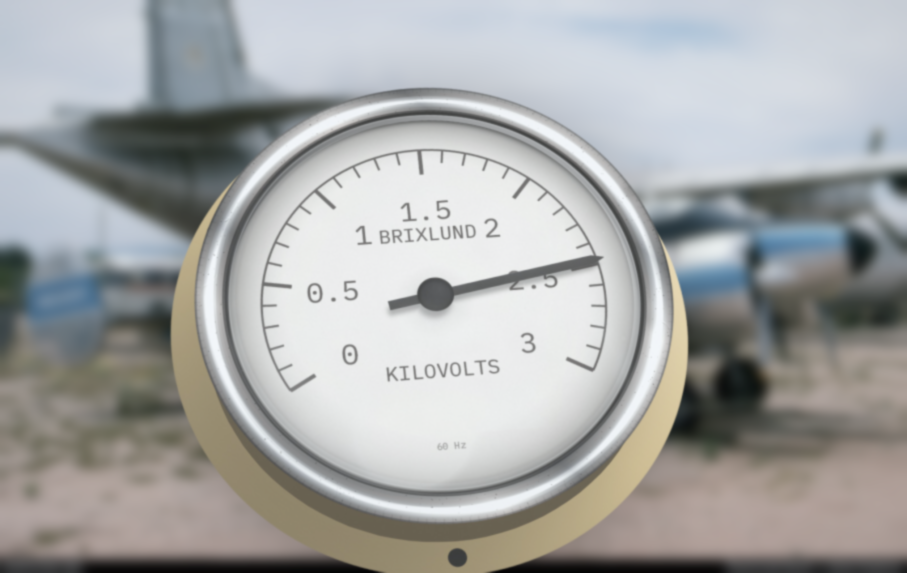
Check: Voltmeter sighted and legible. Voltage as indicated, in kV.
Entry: 2.5 kV
